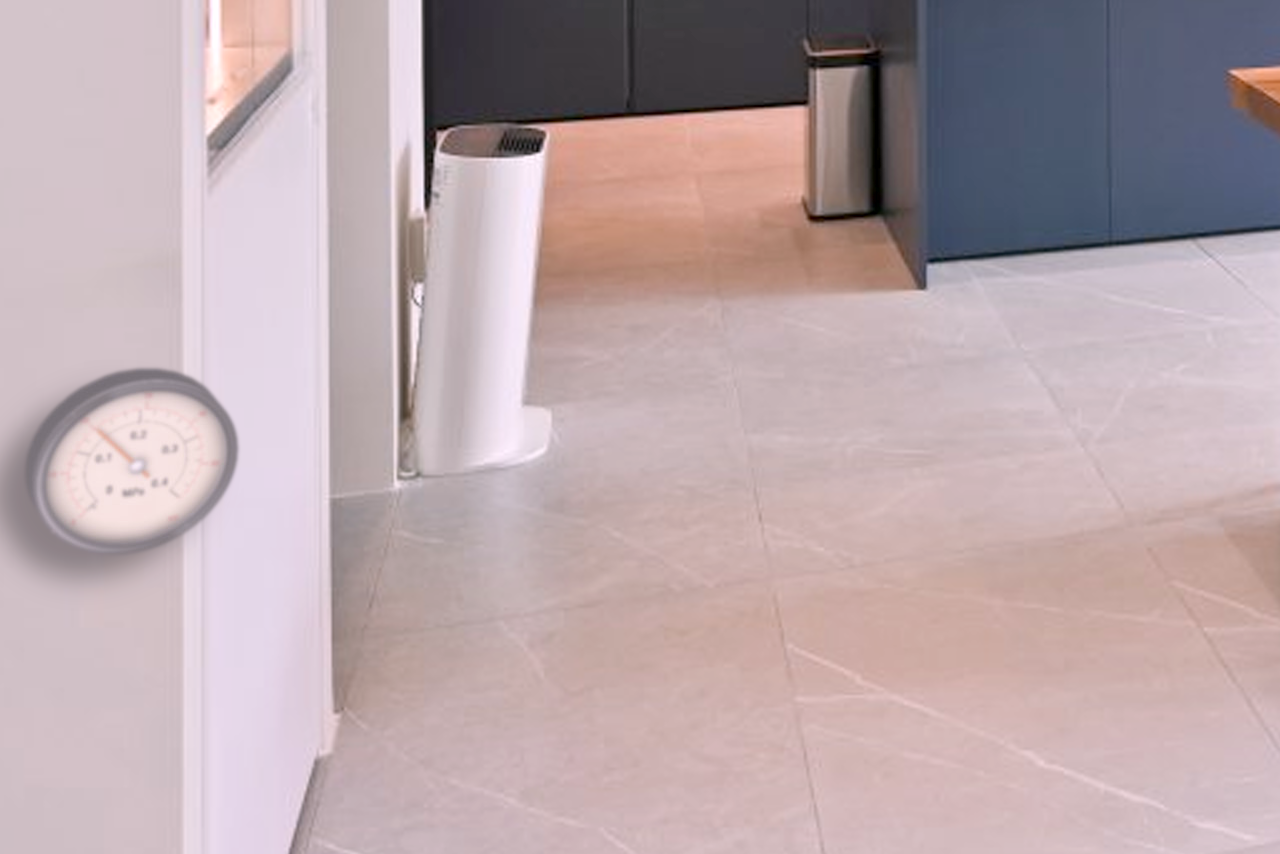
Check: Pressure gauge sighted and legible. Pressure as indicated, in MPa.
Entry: 0.14 MPa
